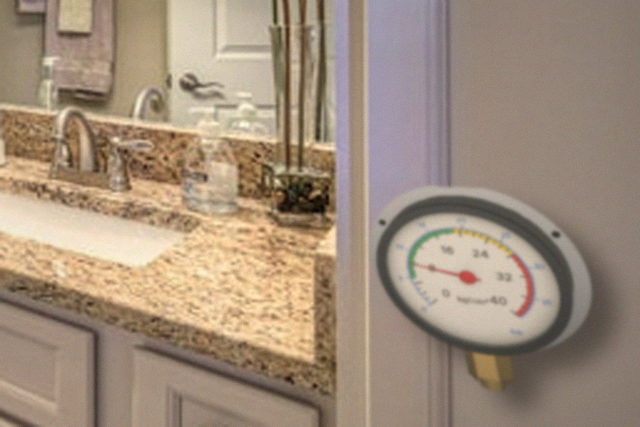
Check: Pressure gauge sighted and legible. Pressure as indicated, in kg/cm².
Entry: 8 kg/cm²
